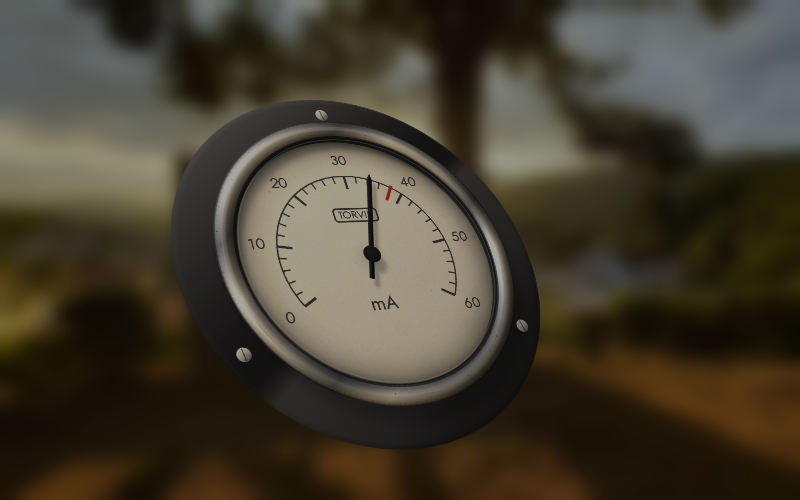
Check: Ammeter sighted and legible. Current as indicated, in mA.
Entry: 34 mA
